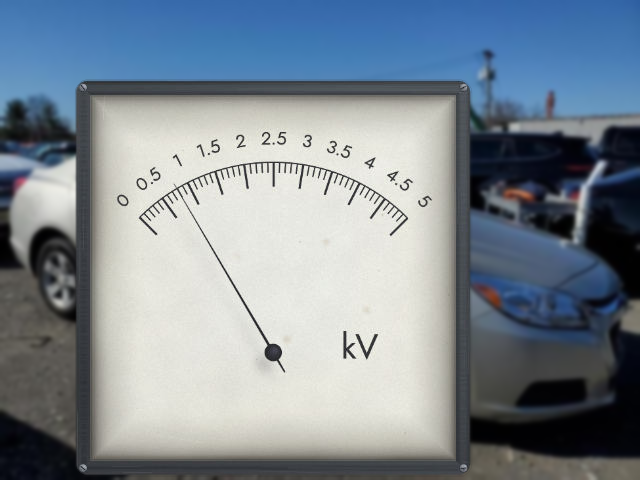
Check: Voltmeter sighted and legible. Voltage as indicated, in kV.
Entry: 0.8 kV
